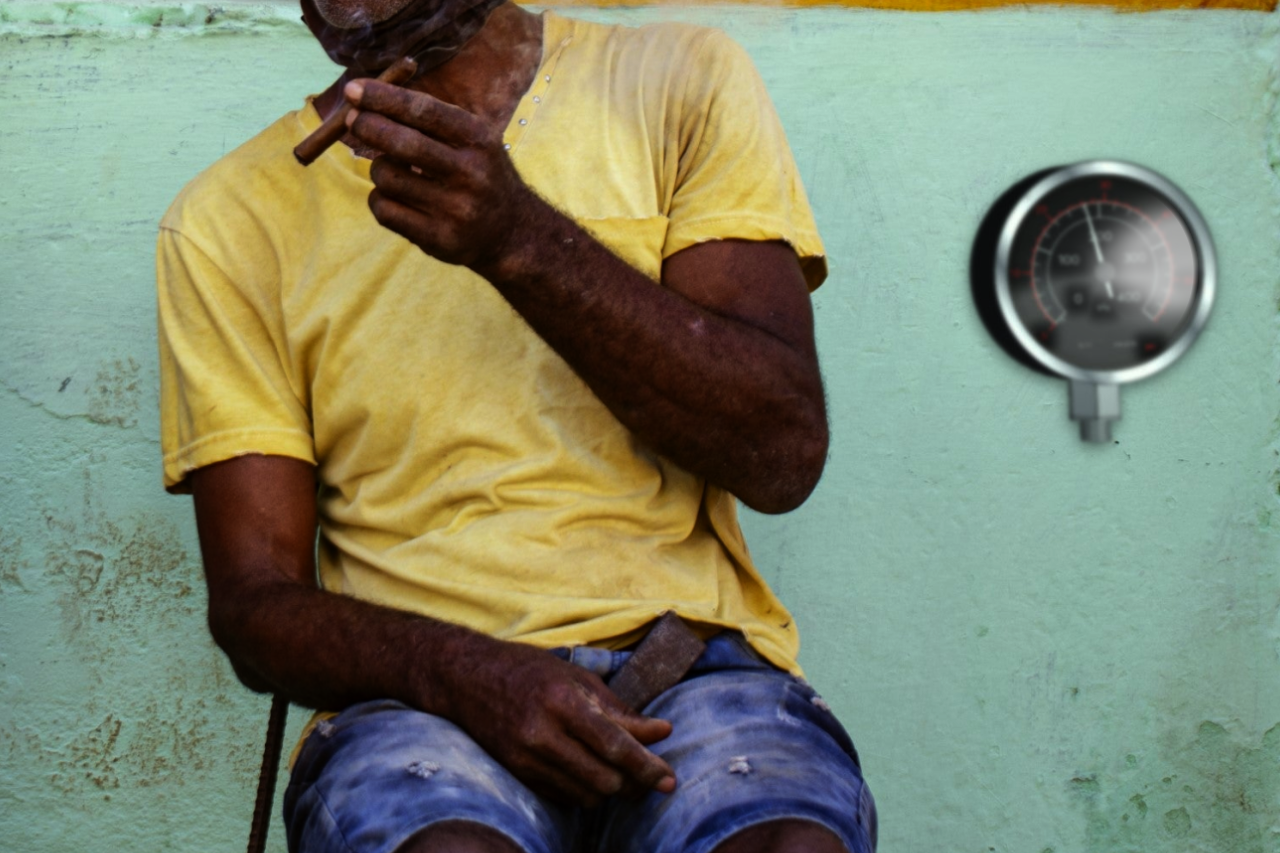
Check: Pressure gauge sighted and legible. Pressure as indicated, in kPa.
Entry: 180 kPa
